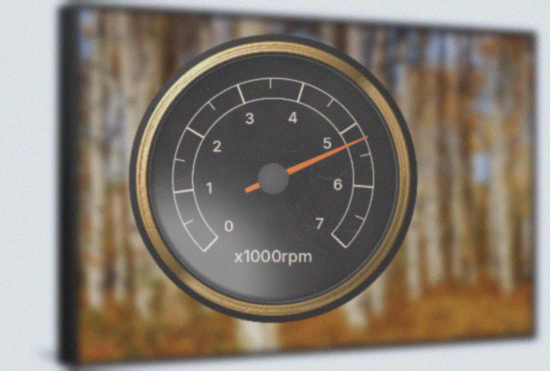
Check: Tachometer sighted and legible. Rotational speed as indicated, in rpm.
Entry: 5250 rpm
